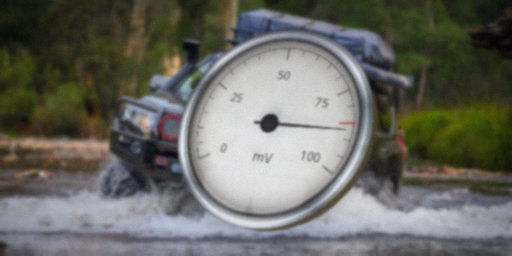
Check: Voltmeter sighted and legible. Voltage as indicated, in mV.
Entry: 87.5 mV
